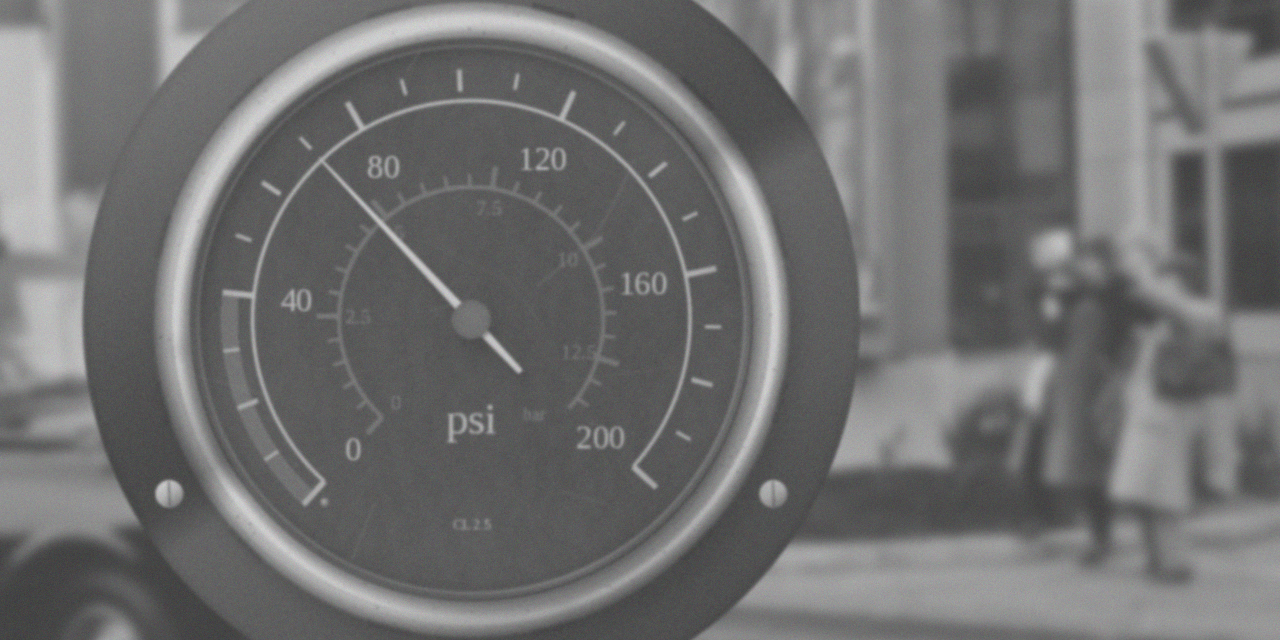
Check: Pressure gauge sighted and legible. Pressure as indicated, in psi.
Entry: 70 psi
